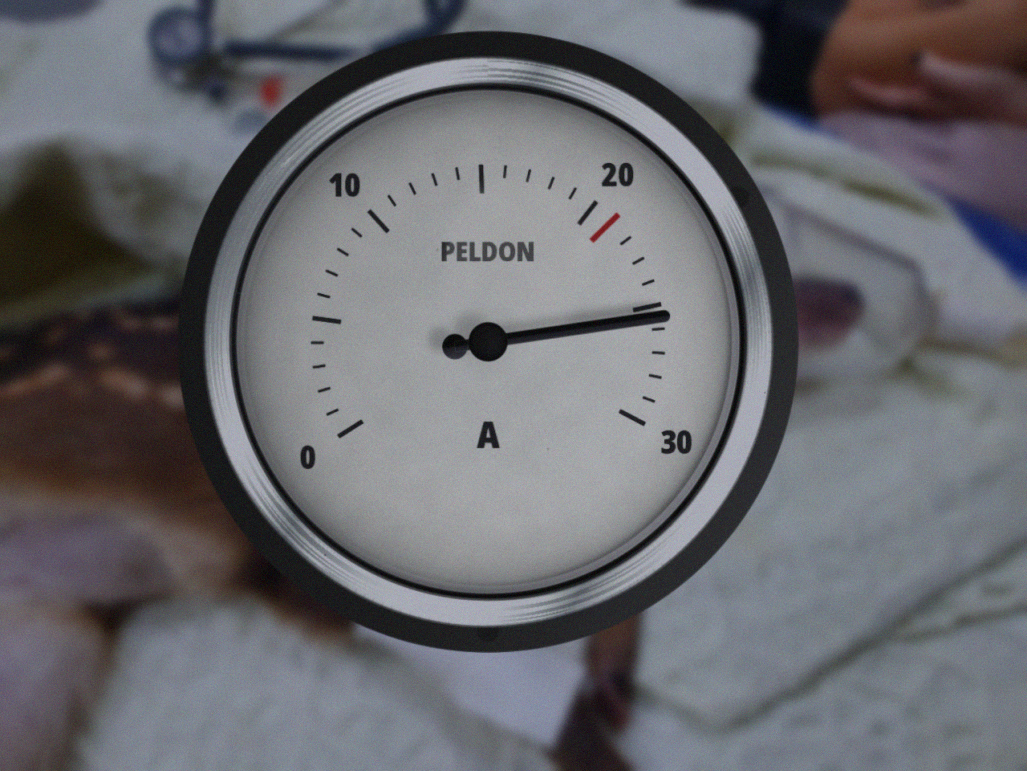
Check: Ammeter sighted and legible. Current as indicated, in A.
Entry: 25.5 A
